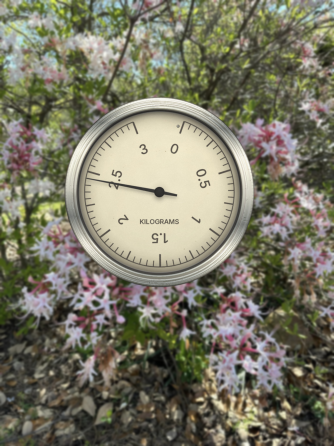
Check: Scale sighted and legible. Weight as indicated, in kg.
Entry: 2.45 kg
